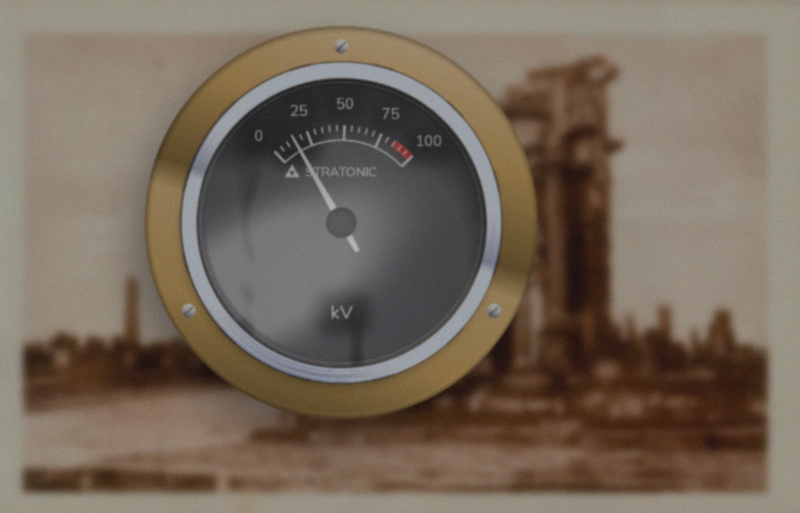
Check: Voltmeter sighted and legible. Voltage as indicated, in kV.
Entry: 15 kV
